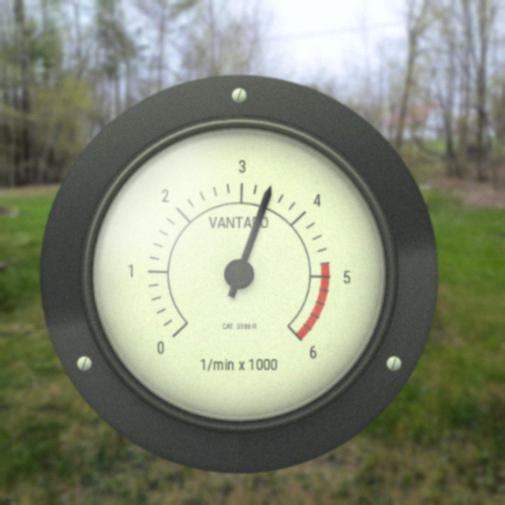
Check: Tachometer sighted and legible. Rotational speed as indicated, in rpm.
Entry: 3400 rpm
